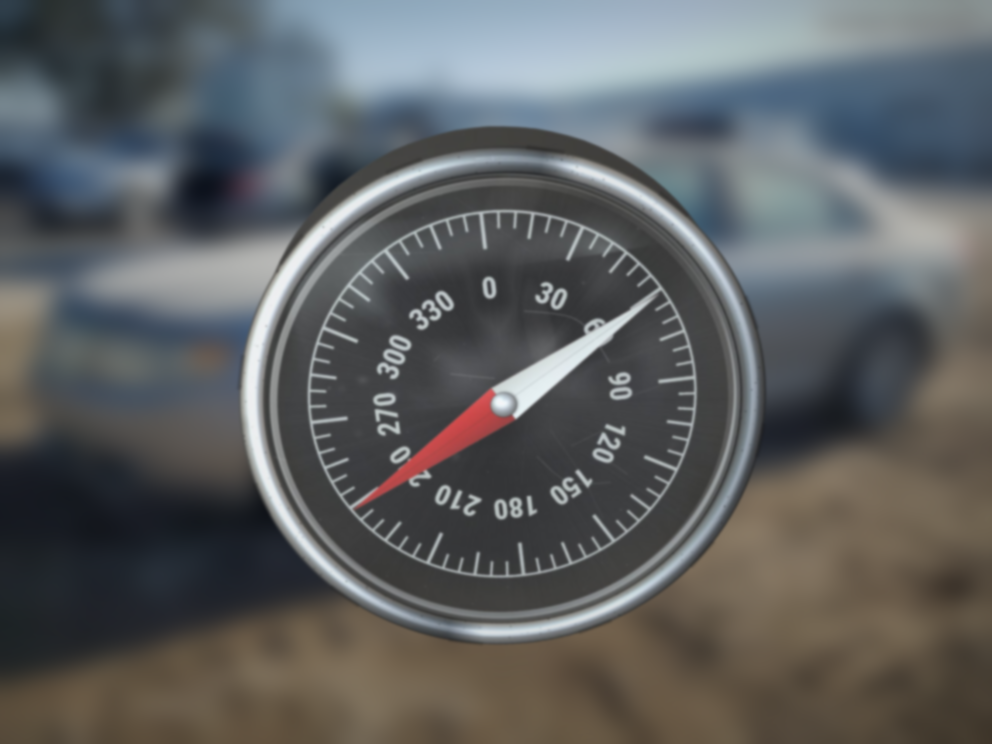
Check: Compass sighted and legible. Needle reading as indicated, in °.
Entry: 240 °
